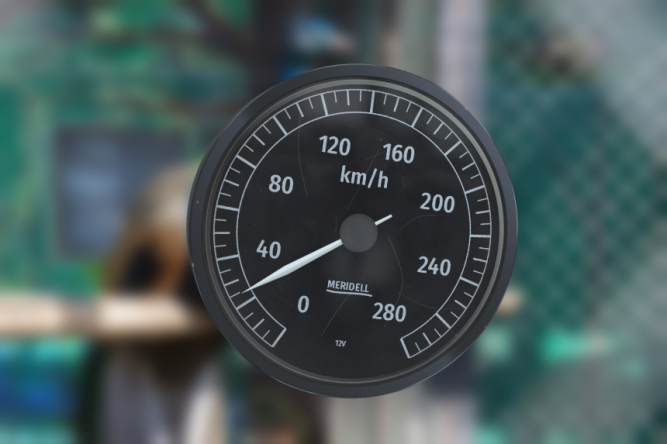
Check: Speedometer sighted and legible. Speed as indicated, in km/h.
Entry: 25 km/h
